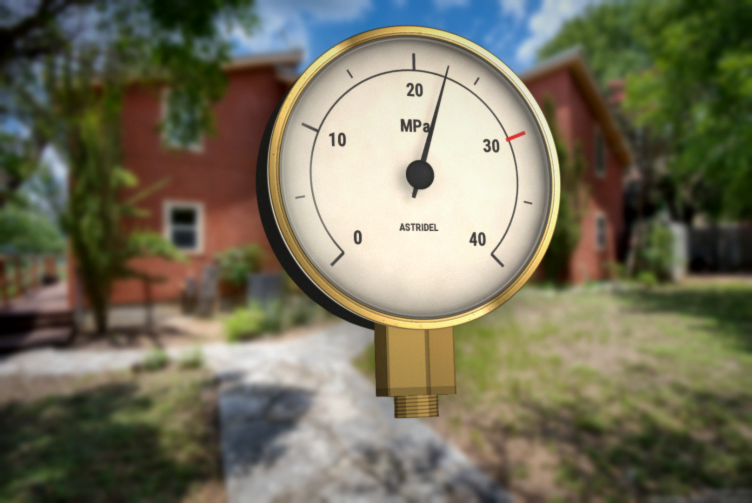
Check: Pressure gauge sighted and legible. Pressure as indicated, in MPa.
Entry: 22.5 MPa
